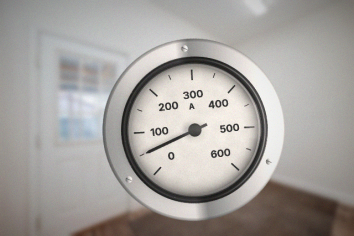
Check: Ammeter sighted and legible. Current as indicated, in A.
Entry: 50 A
